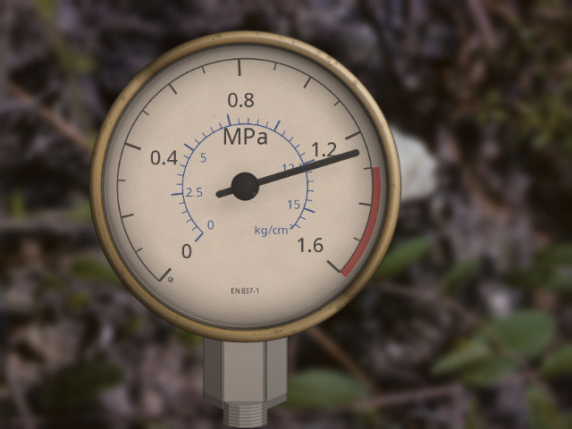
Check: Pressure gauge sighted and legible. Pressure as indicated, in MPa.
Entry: 1.25 MPa
